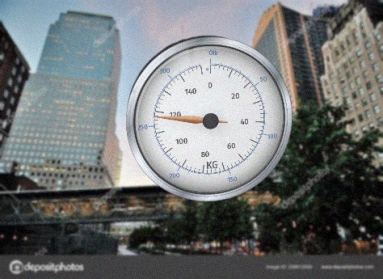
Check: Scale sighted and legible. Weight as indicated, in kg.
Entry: 118 kg
